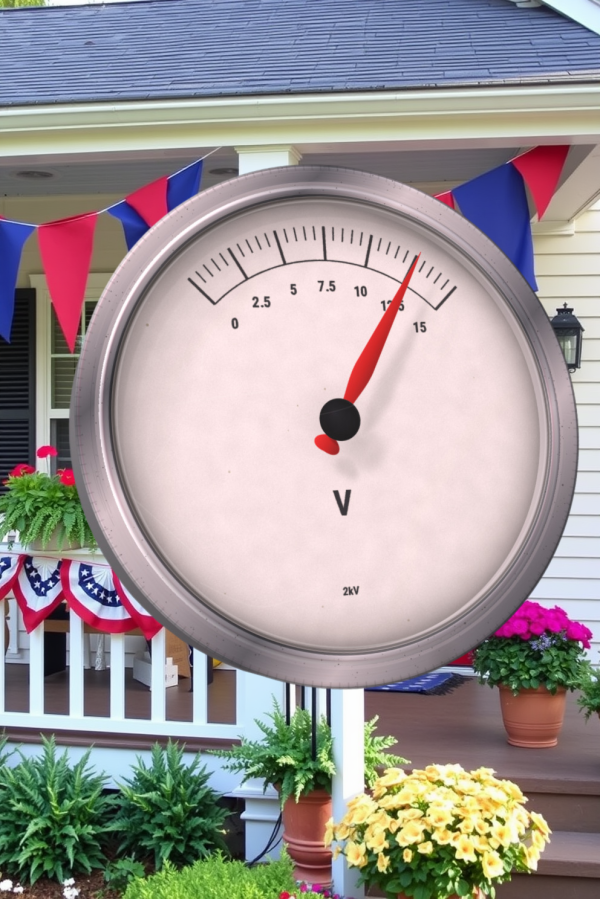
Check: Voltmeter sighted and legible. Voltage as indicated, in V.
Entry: 12.5 V
